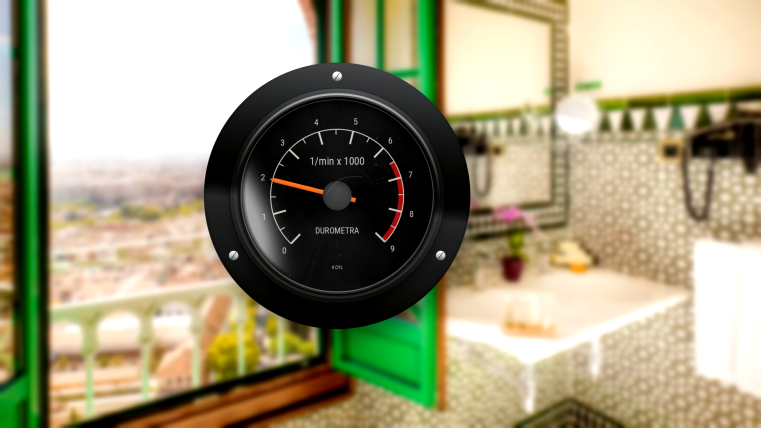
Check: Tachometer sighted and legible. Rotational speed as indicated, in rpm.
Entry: 2000 rpm
